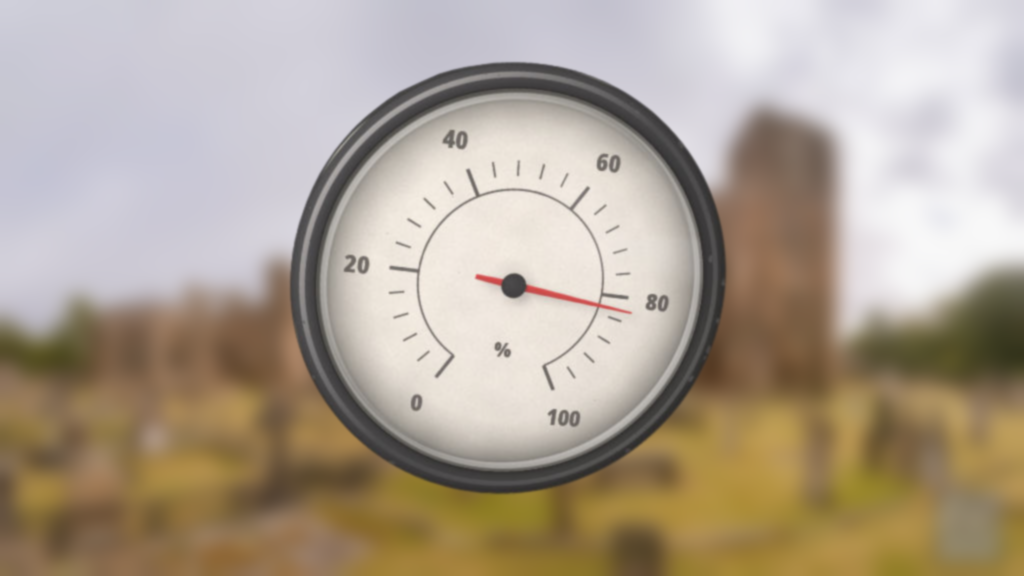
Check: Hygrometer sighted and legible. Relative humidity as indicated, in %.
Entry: 82 %
